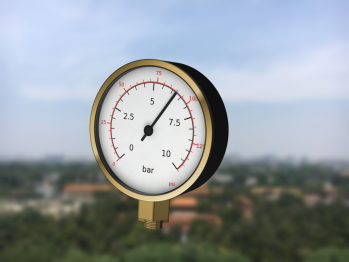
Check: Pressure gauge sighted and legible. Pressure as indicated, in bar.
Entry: 6.25 bar
